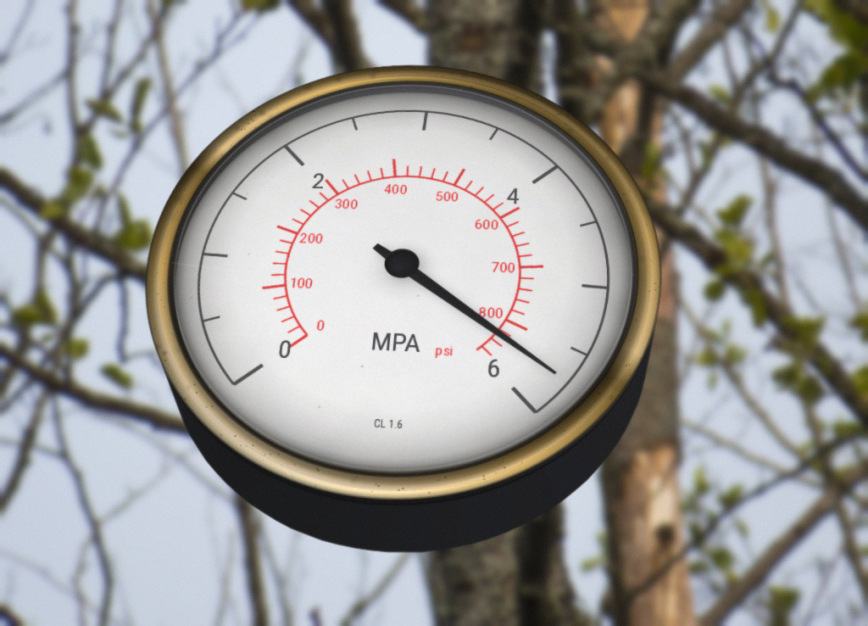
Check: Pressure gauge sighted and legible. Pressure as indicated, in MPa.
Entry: 5.75 MPa
